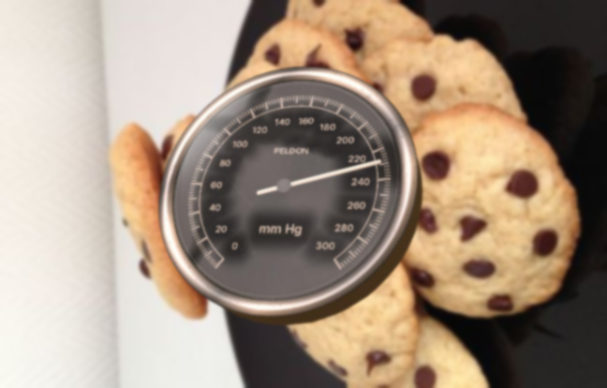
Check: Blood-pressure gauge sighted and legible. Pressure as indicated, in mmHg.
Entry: 230 mmHg
